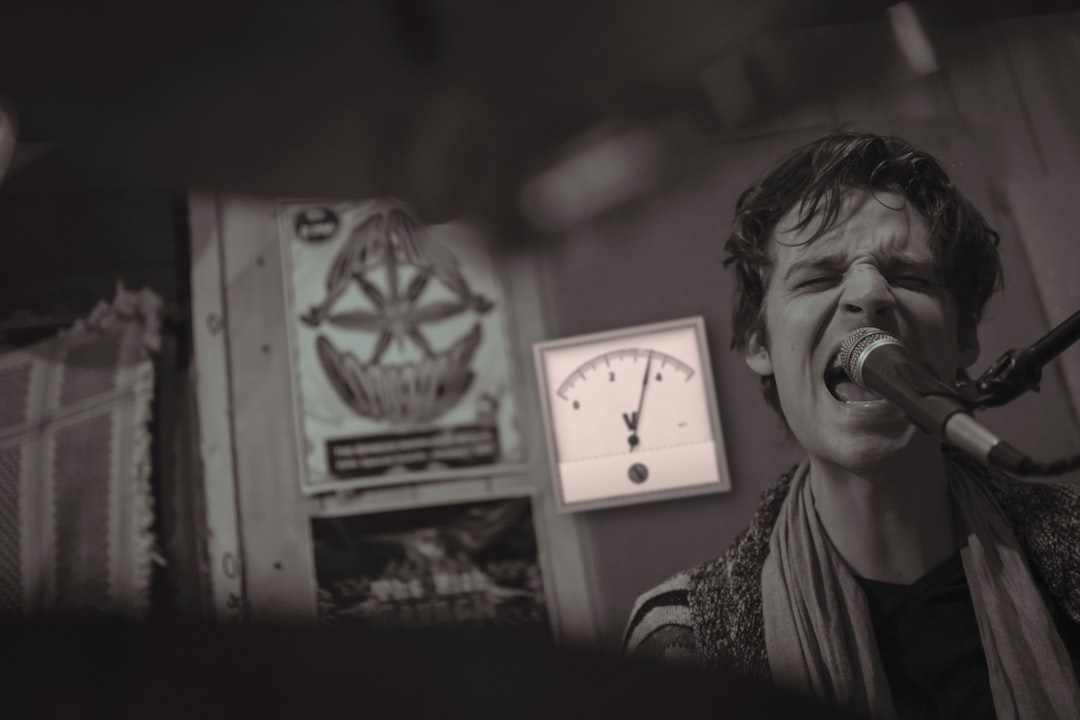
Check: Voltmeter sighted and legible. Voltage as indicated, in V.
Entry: 3.5 V
